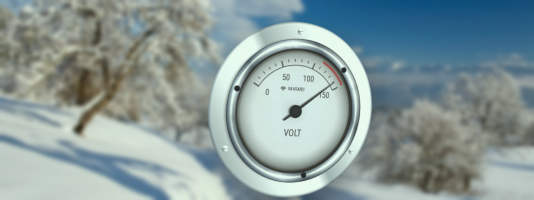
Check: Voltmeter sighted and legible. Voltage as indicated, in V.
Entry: 140 V
